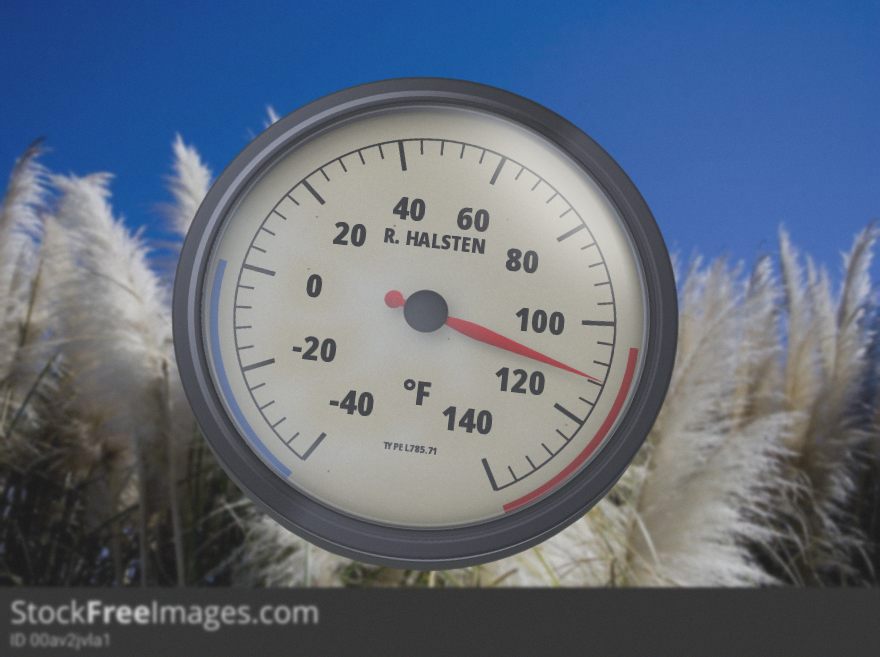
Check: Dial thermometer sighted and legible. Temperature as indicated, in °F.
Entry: 112 °F
